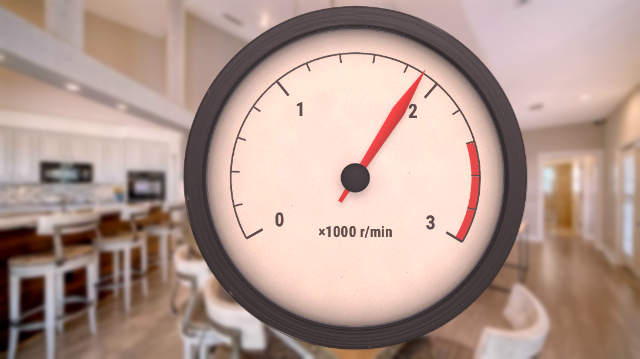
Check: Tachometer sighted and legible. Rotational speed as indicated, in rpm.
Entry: 1900 rpm
